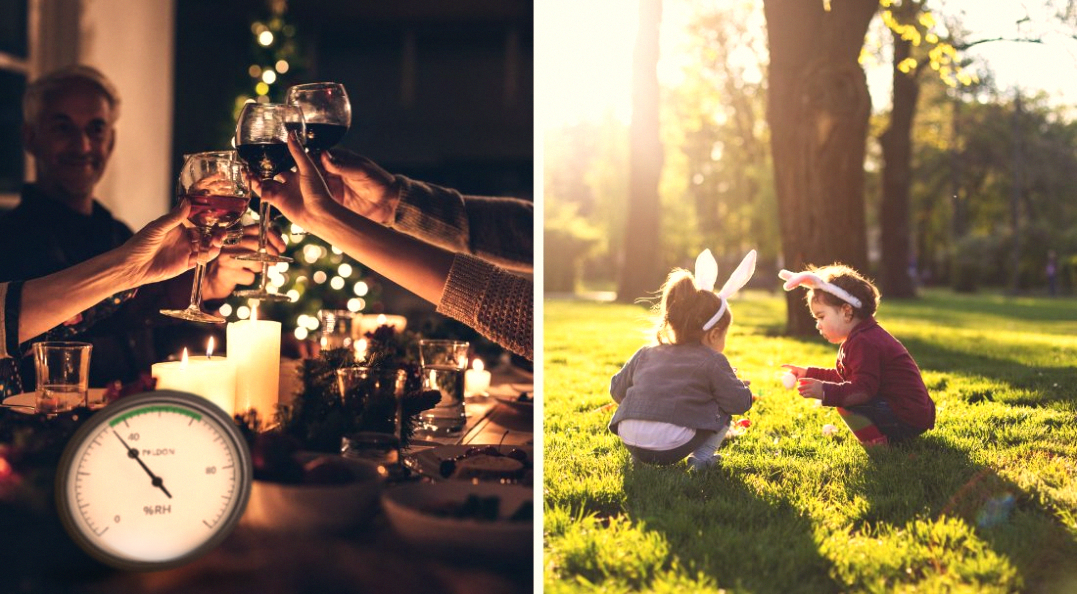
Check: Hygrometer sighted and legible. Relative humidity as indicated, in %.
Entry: 36 %
